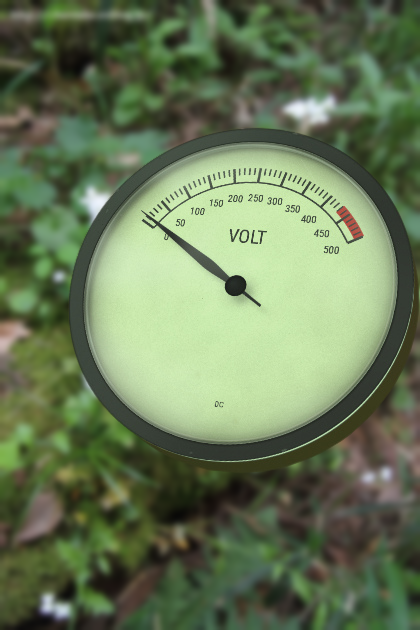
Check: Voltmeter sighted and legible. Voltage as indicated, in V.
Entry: 10 V
